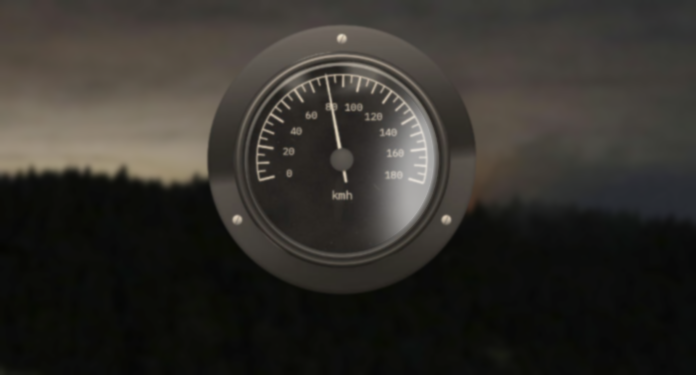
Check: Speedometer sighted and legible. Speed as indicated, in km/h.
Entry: 80 km/h
